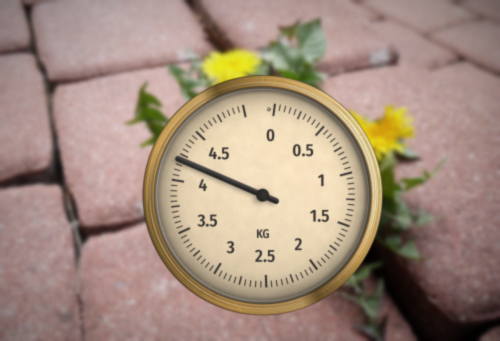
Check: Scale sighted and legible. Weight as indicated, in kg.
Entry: 4.2 kg
